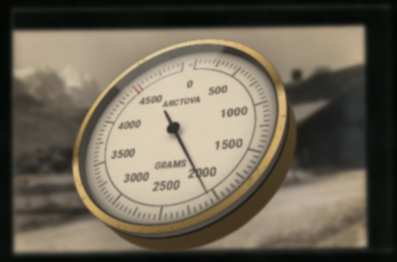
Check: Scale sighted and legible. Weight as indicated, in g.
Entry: 2050 g
